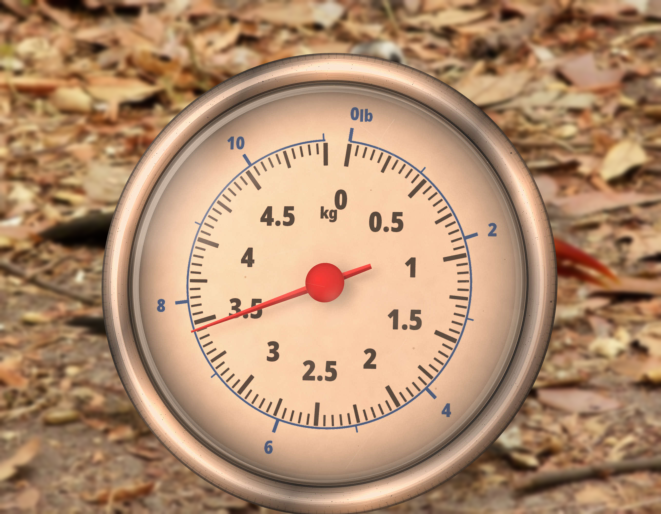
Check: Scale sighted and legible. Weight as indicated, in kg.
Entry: 3.45 kg
